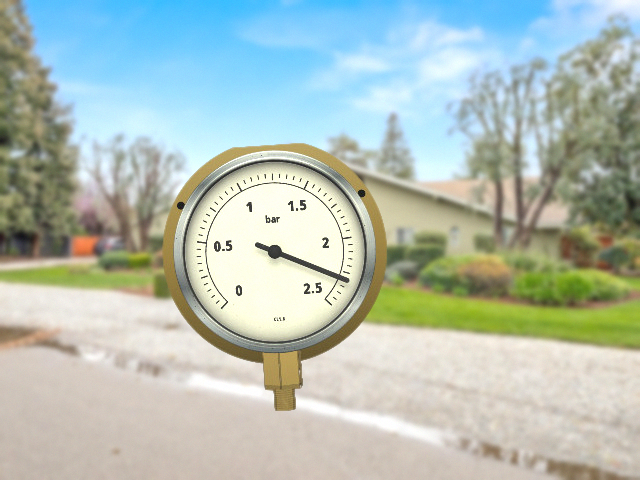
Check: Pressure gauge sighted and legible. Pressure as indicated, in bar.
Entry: 2.3 bar
